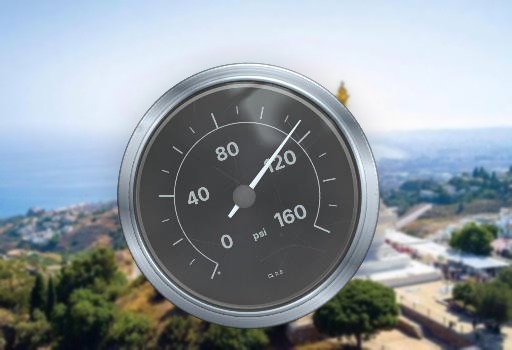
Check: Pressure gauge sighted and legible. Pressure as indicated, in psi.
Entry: 115 psi
